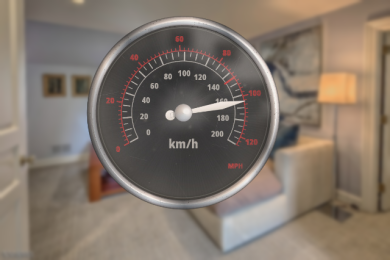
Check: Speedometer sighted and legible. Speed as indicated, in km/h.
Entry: 165 km/h
